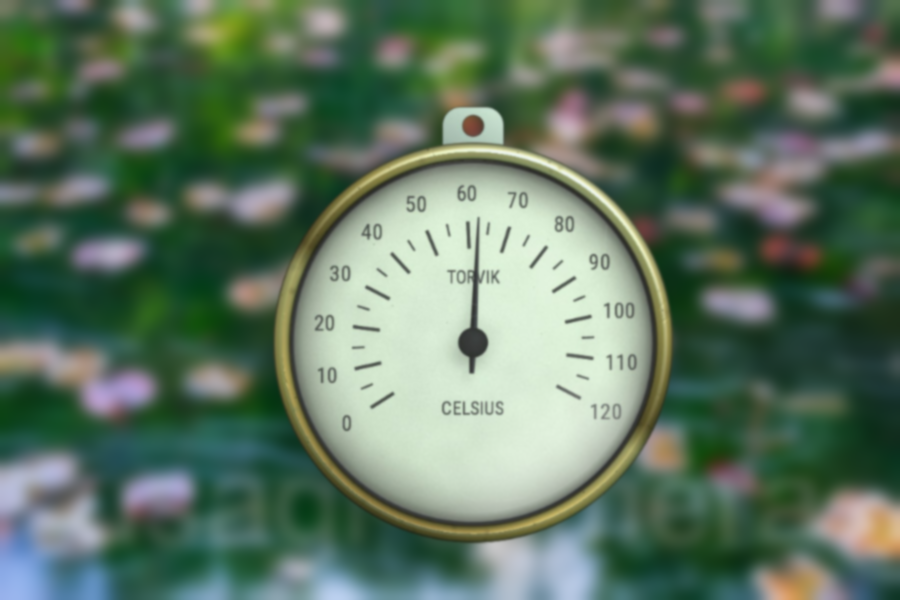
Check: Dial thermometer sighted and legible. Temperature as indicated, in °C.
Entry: 62.5 °C
